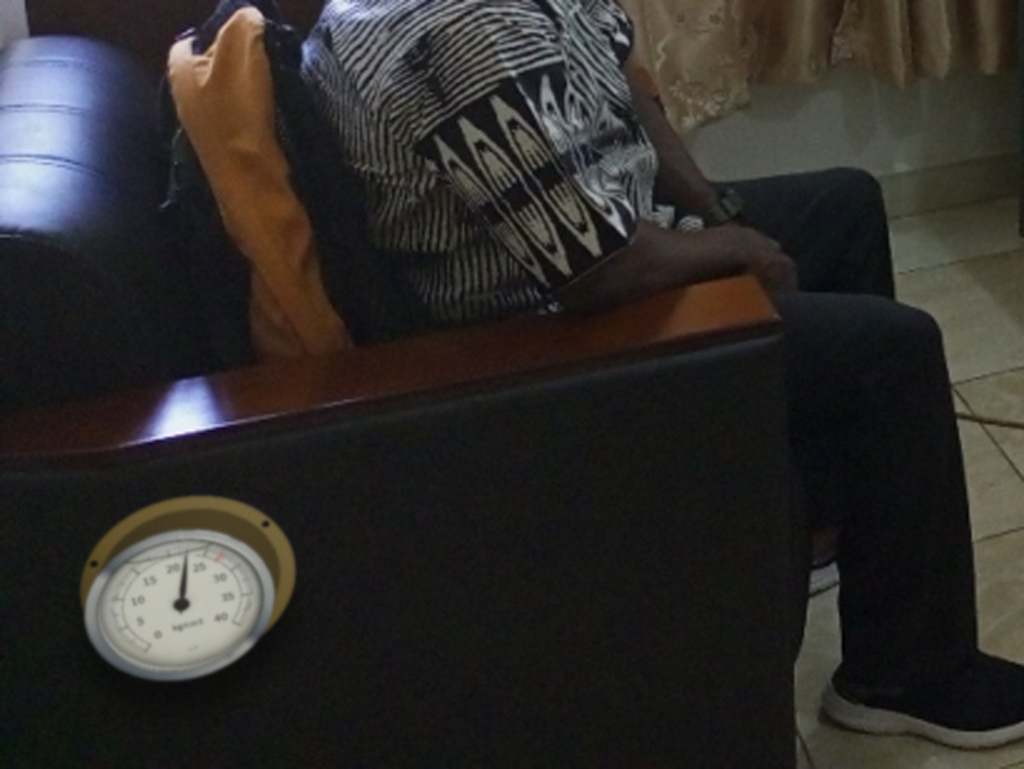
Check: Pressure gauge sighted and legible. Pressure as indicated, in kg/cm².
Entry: 22.5 kg/cm²
